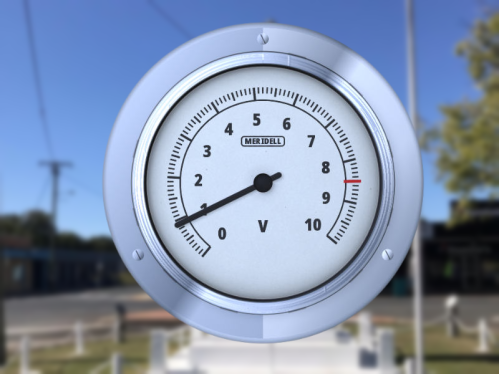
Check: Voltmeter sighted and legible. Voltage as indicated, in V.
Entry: 0.9 V
